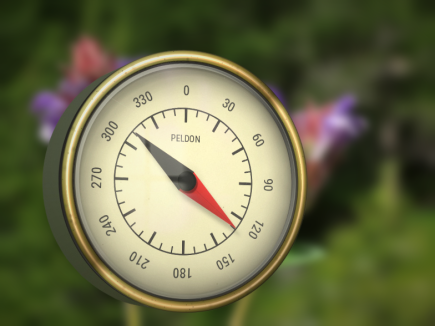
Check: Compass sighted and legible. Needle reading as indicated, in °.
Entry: 130 °
